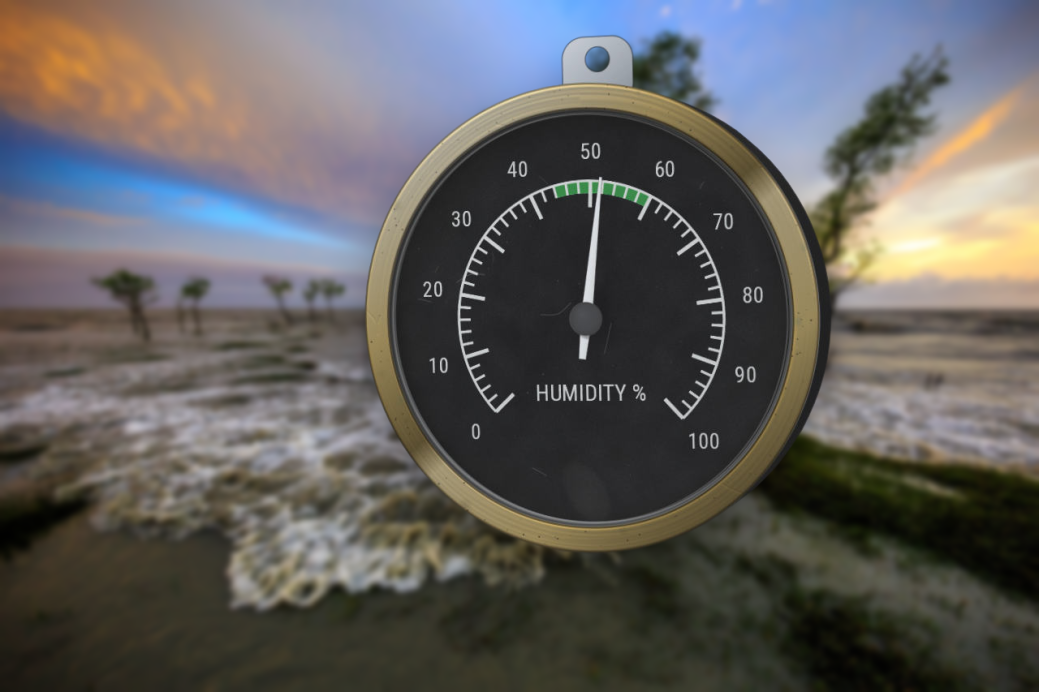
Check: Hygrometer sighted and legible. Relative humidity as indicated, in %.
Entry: 52 %
